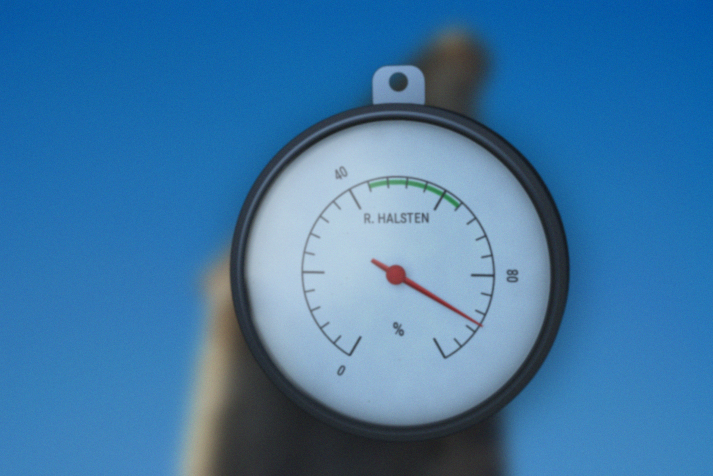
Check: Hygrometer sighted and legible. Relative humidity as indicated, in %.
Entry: 90 %
